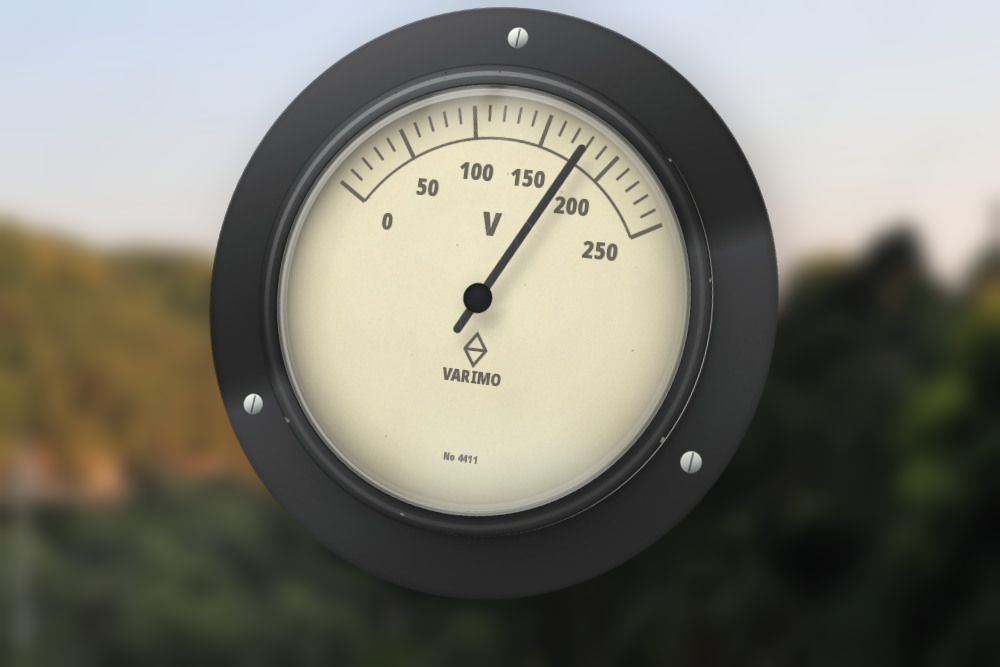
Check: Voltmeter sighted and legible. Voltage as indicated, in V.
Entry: 180 V
